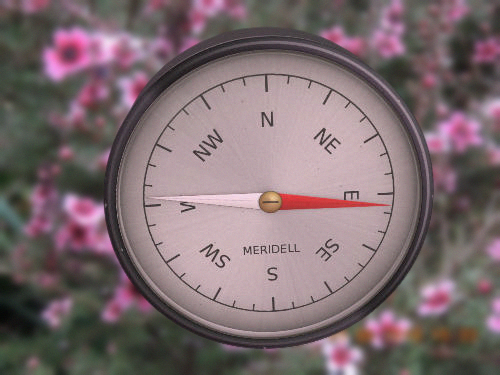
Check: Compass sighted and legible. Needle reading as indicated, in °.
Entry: 95 °
